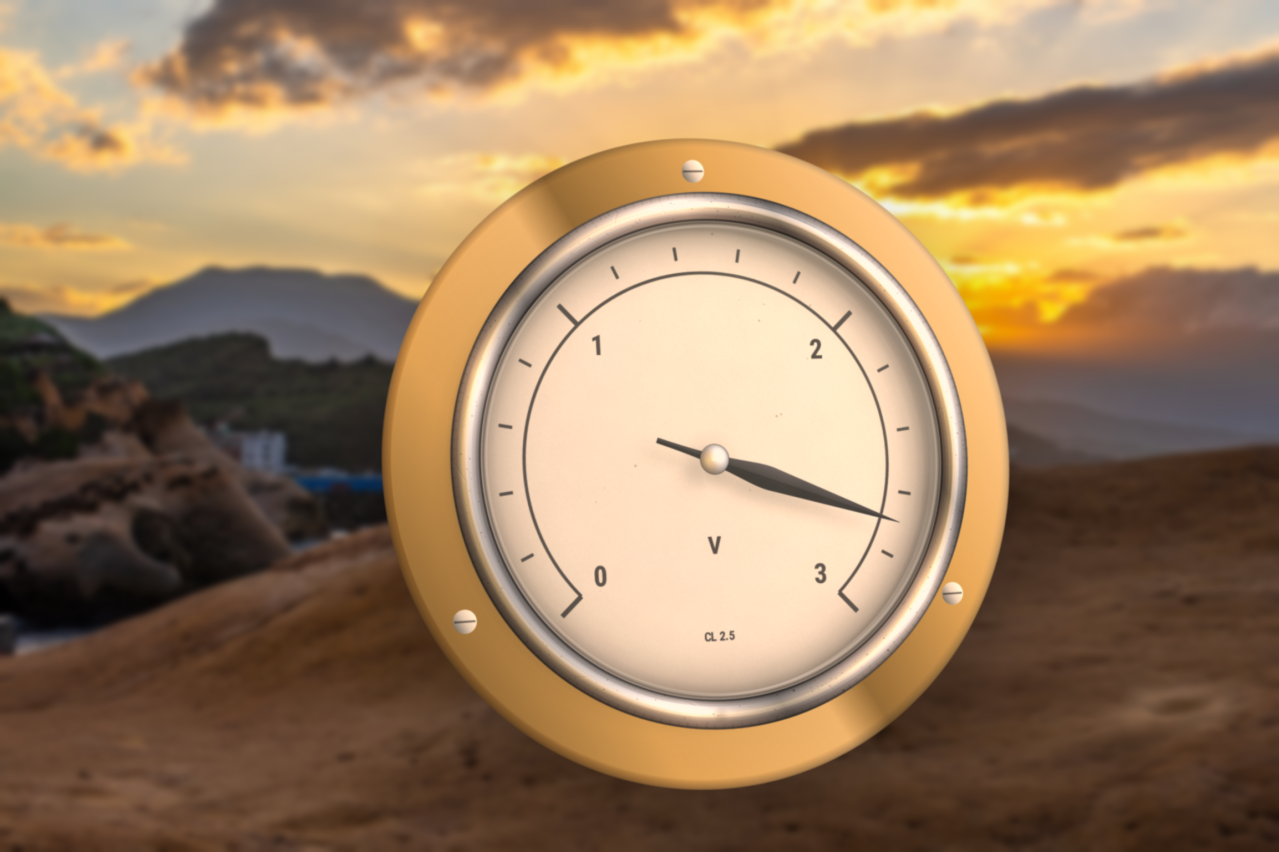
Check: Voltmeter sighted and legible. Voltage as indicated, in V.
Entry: 2.7 V
